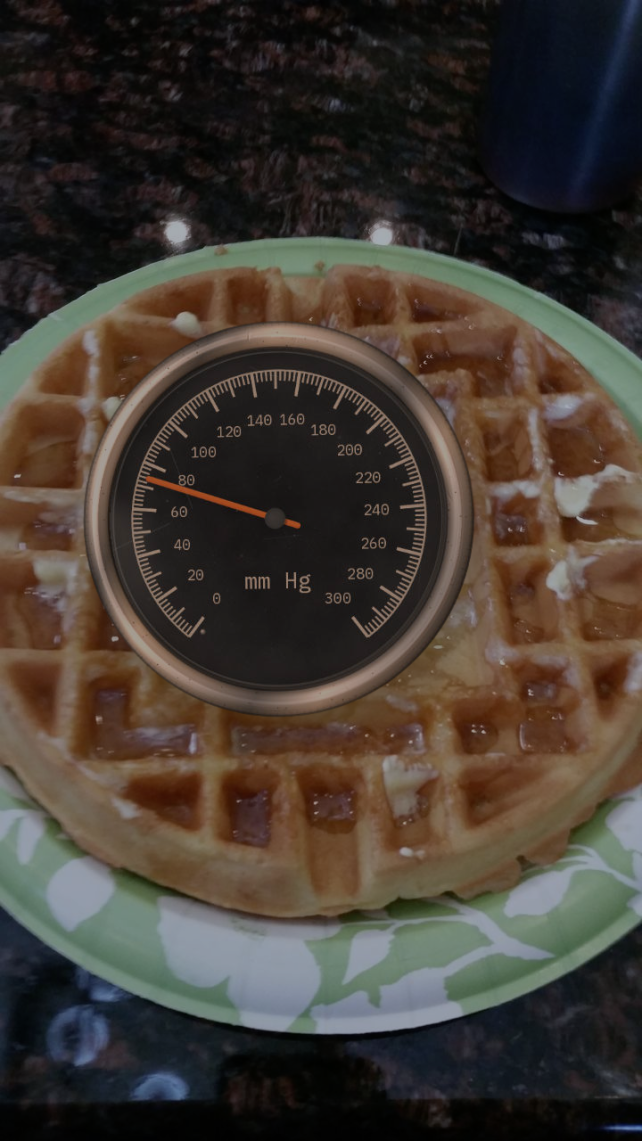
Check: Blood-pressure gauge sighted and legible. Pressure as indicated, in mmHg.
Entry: 74 mmHg
